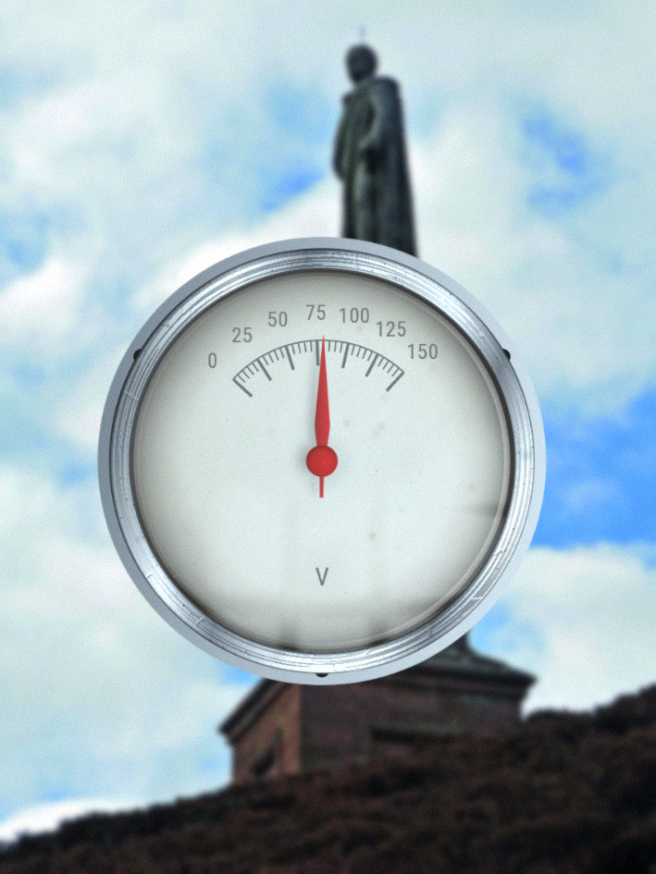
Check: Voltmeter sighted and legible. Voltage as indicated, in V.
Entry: 80 V
